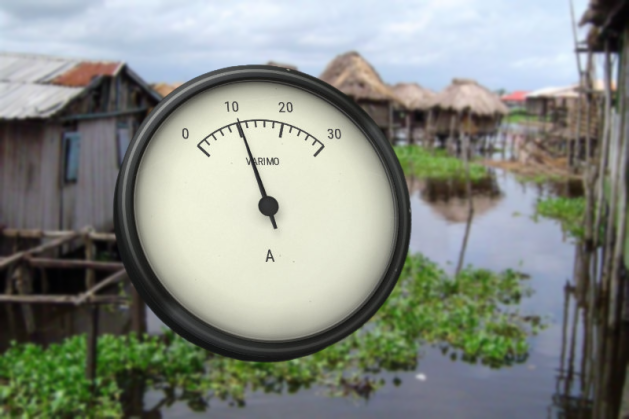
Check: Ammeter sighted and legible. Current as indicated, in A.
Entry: 10 A
